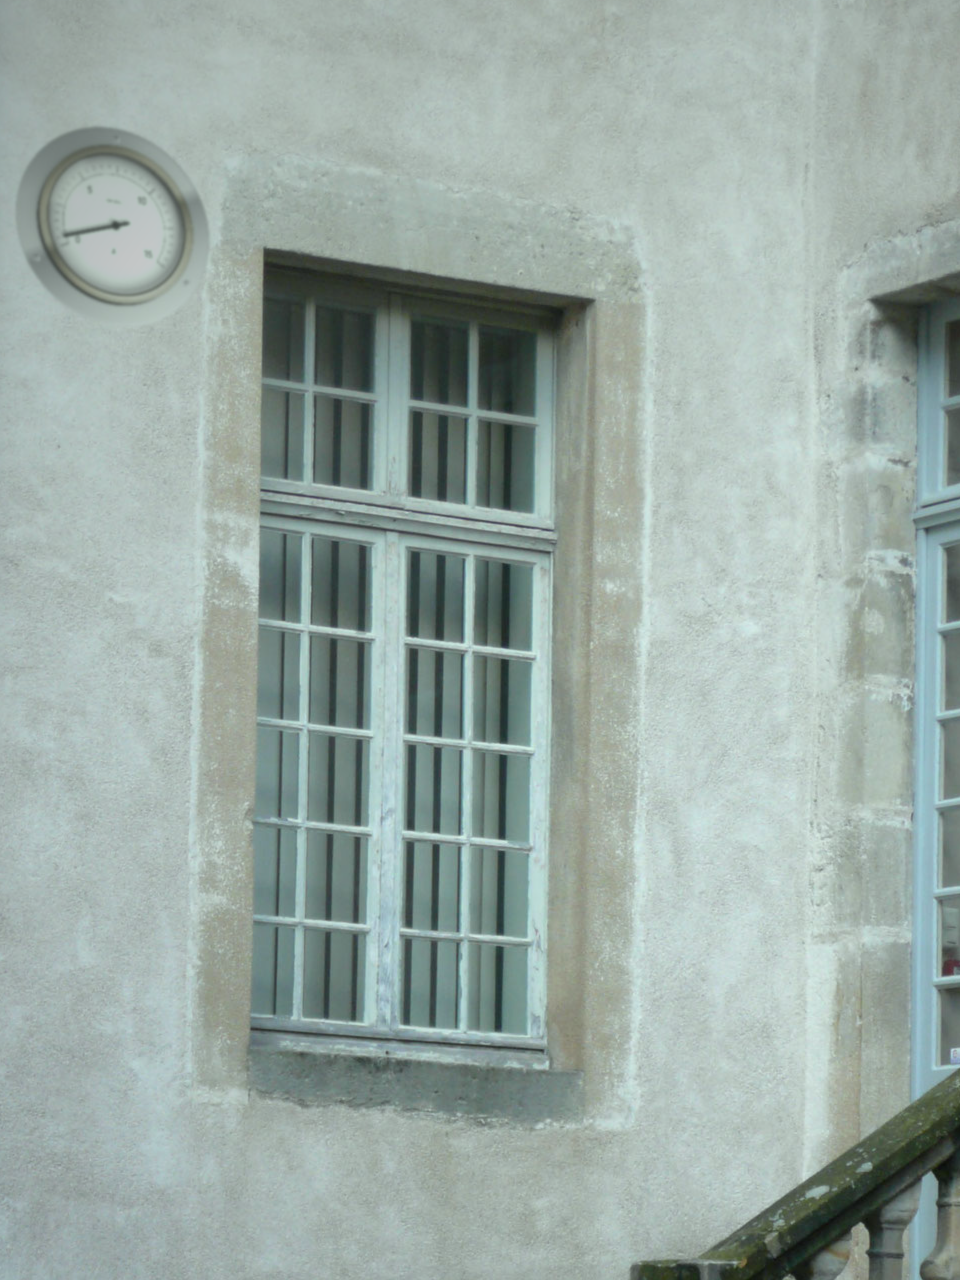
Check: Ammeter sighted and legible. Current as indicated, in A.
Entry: 0.5 A
